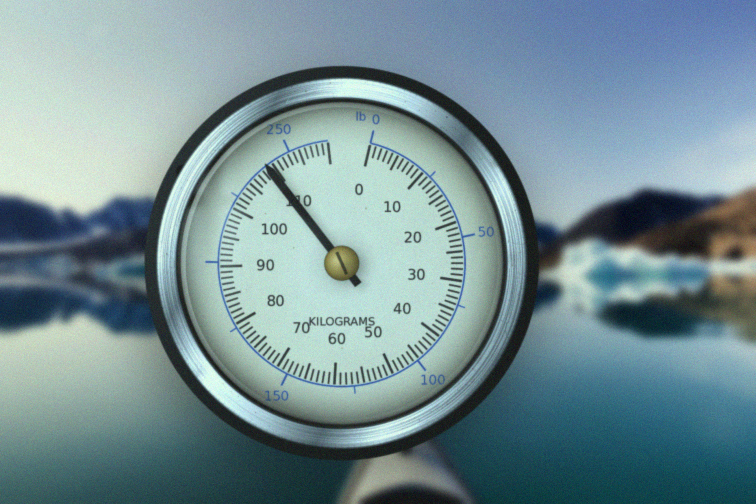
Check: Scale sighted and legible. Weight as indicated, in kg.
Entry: 109 kg
